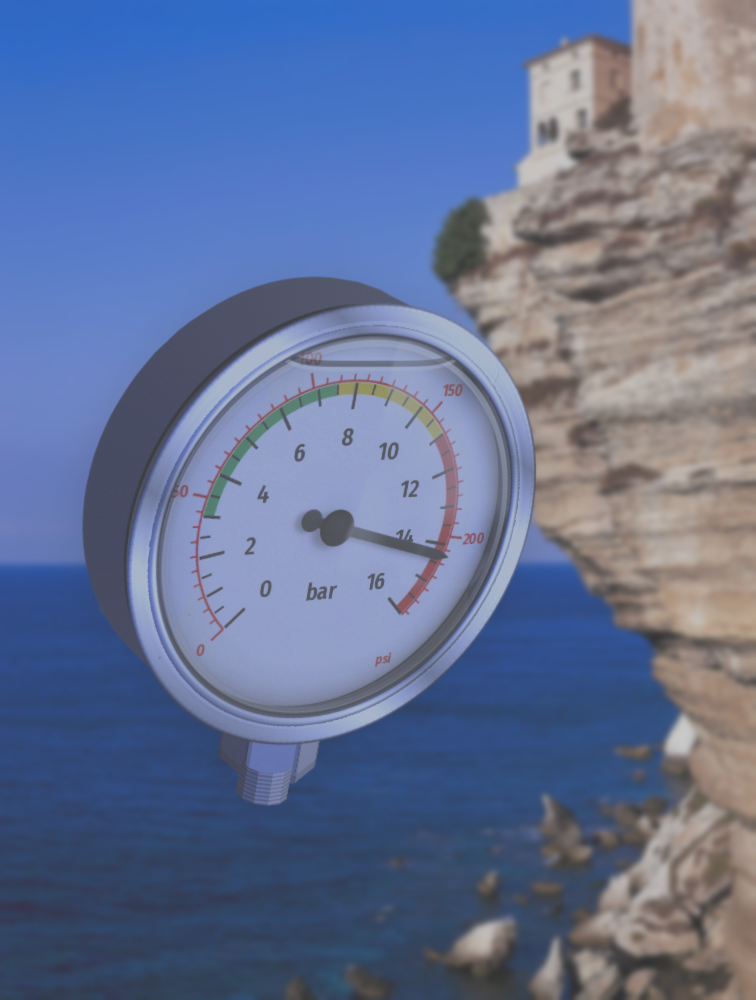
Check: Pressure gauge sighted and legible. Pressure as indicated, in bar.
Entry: 14.25 bar
